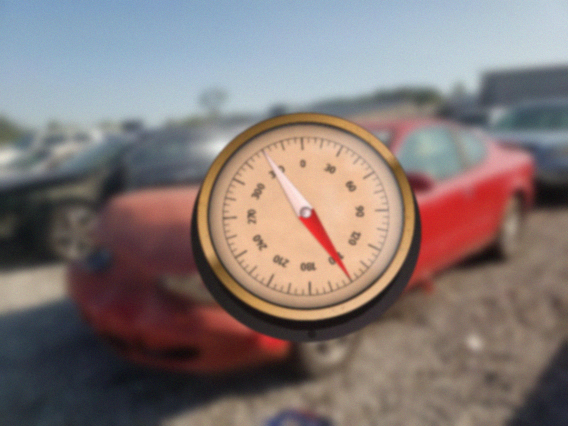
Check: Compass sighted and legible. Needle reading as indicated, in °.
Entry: 150 °
